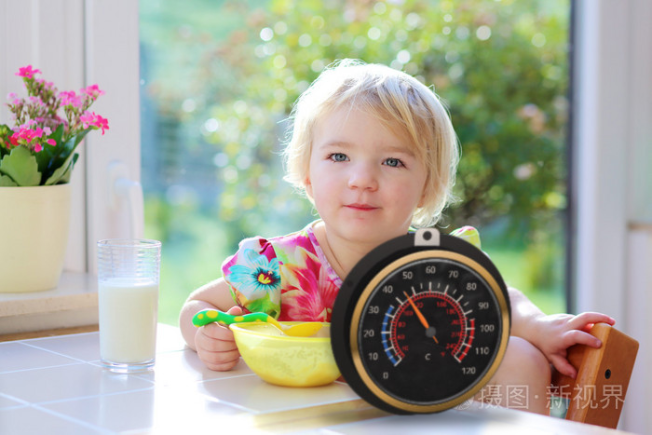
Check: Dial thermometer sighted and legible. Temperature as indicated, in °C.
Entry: 45 °C
